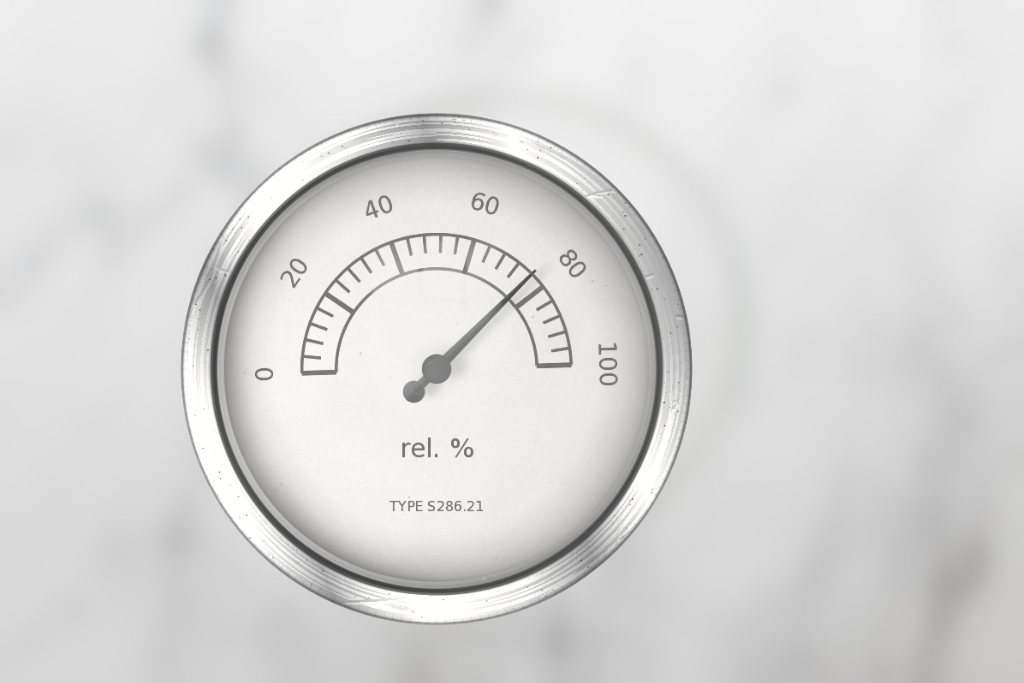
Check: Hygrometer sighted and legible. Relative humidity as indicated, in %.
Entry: 76 %
